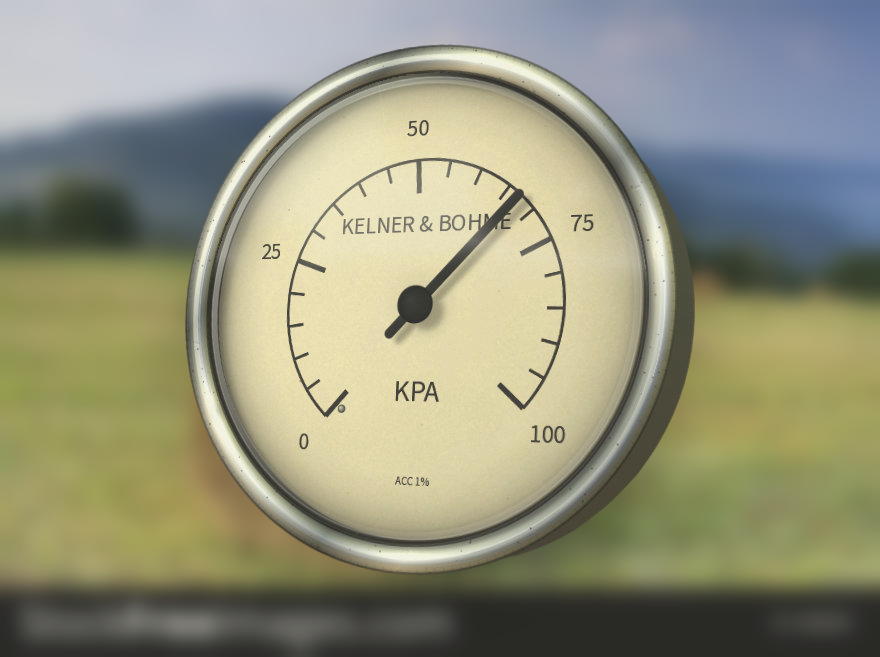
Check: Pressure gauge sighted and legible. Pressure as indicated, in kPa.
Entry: 67.5 kPa
